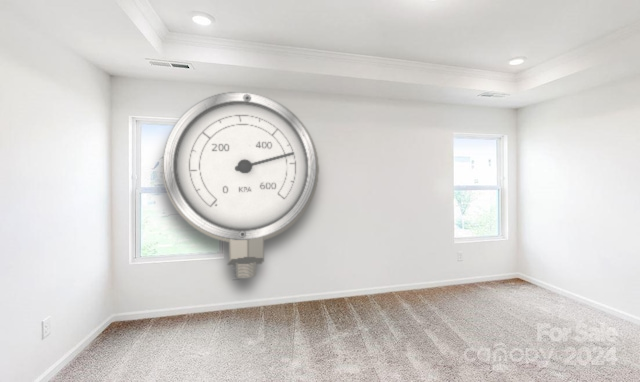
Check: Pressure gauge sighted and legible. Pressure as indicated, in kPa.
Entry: 475 kPa
